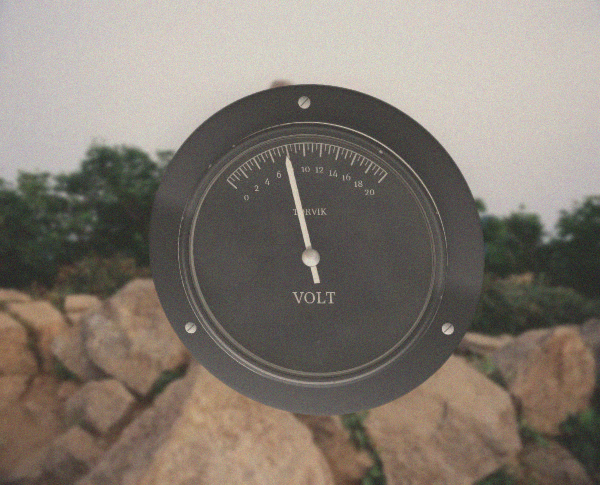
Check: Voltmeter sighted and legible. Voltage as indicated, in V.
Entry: 8 V
